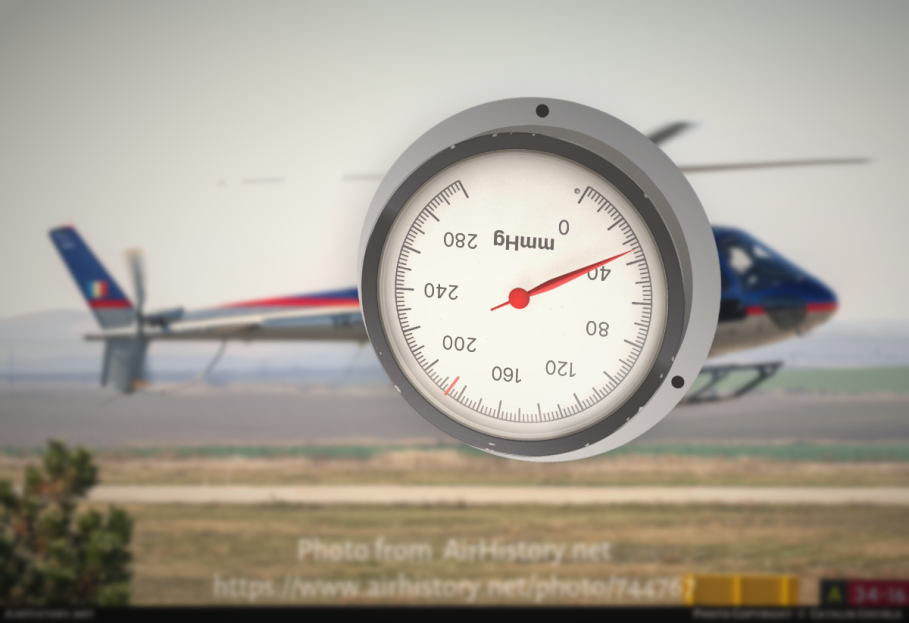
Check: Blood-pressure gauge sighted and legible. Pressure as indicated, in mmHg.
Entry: 34 mmHg
